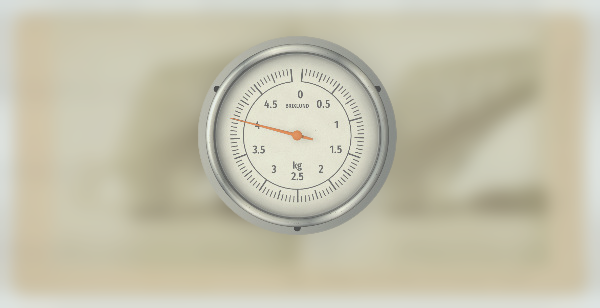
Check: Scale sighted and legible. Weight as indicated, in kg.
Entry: 4 kg
